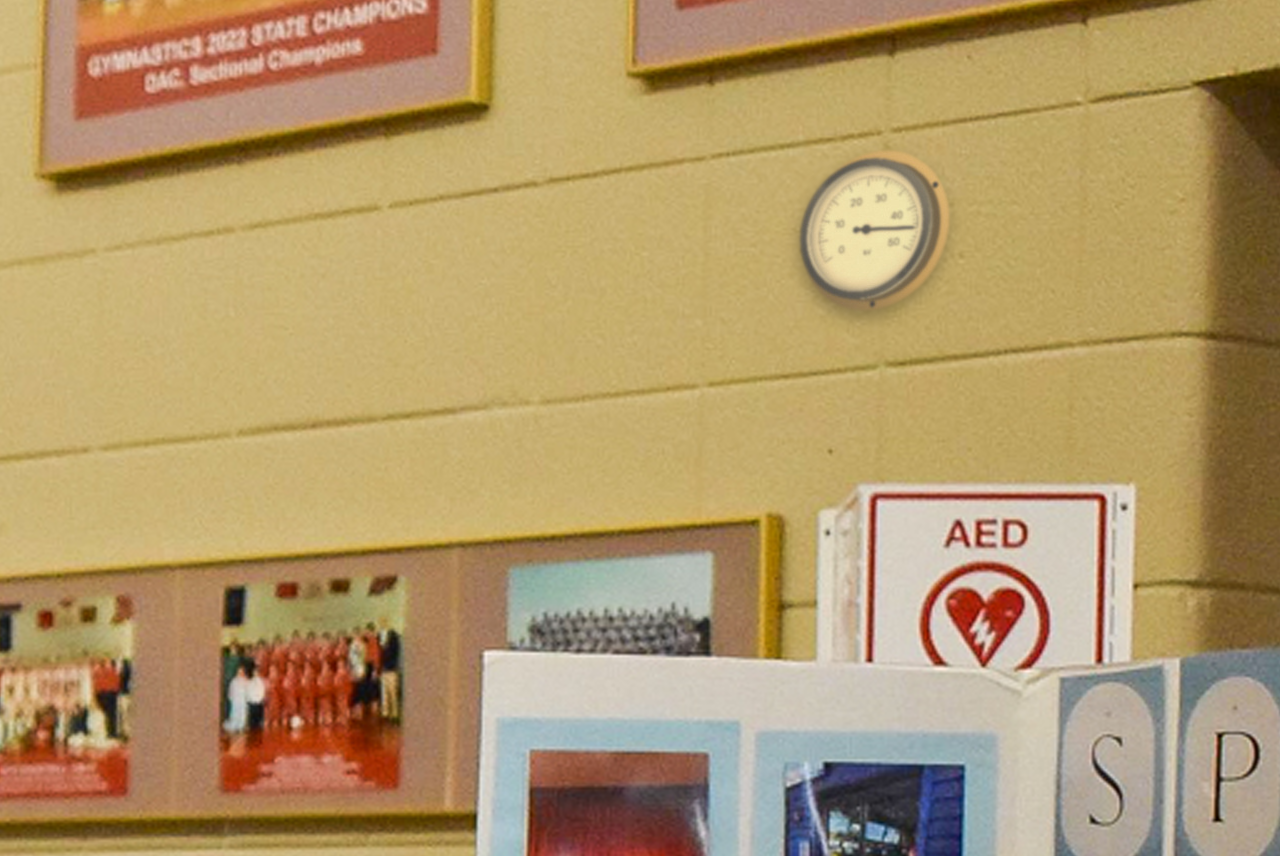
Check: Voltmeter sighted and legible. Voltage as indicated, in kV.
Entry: 45 kV
